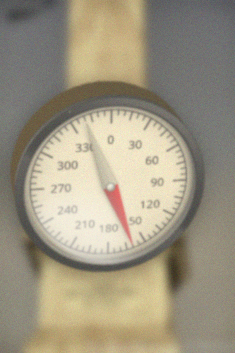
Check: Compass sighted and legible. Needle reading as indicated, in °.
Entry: 160 °
